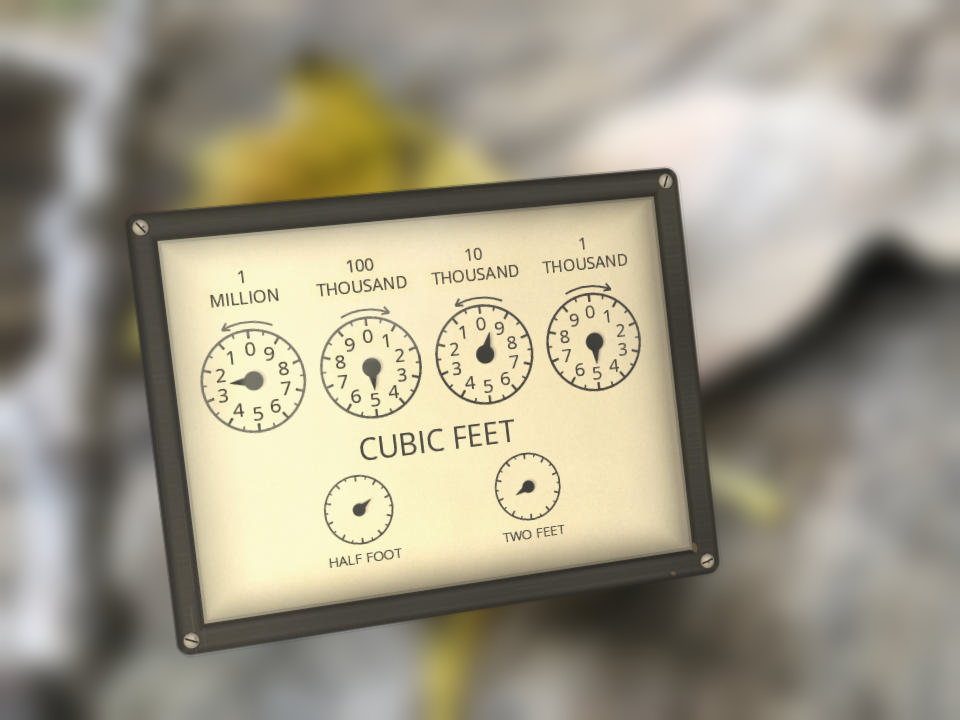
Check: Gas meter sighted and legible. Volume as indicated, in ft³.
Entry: 249500 ft³
